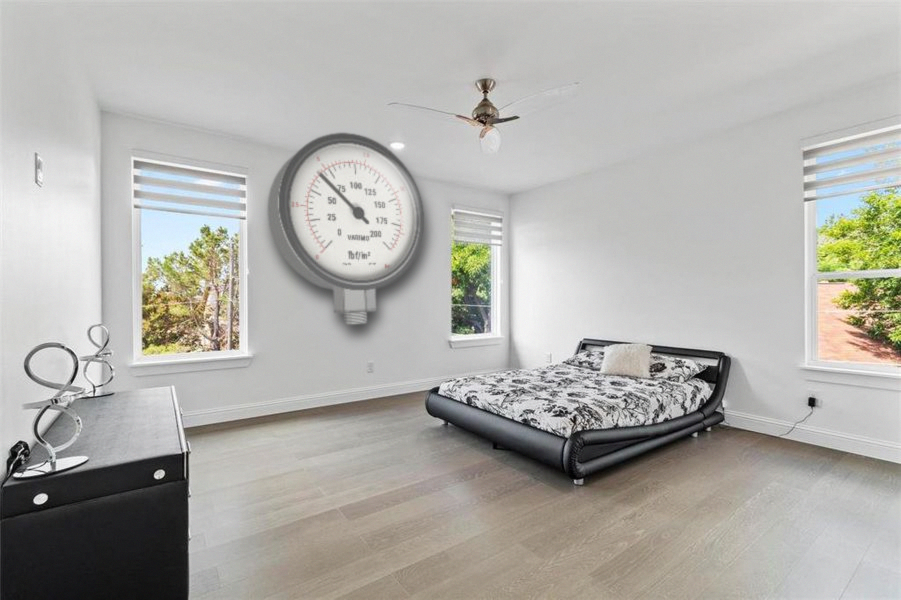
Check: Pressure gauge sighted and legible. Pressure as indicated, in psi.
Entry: 65 psi
